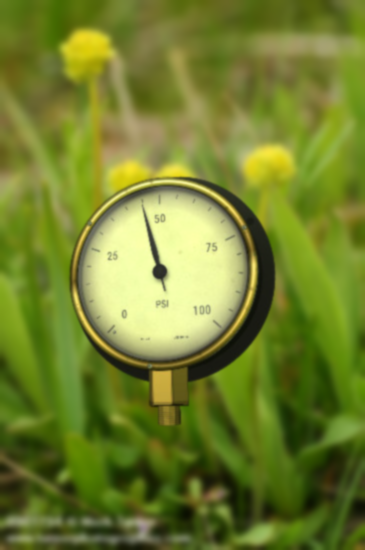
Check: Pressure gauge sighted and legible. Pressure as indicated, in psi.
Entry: 45 psi
